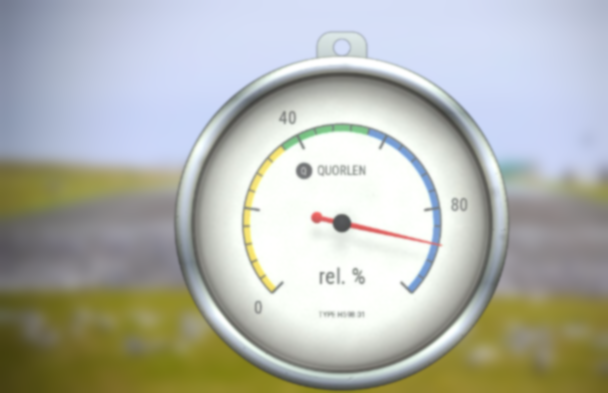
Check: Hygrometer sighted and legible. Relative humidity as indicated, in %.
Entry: 88 %
